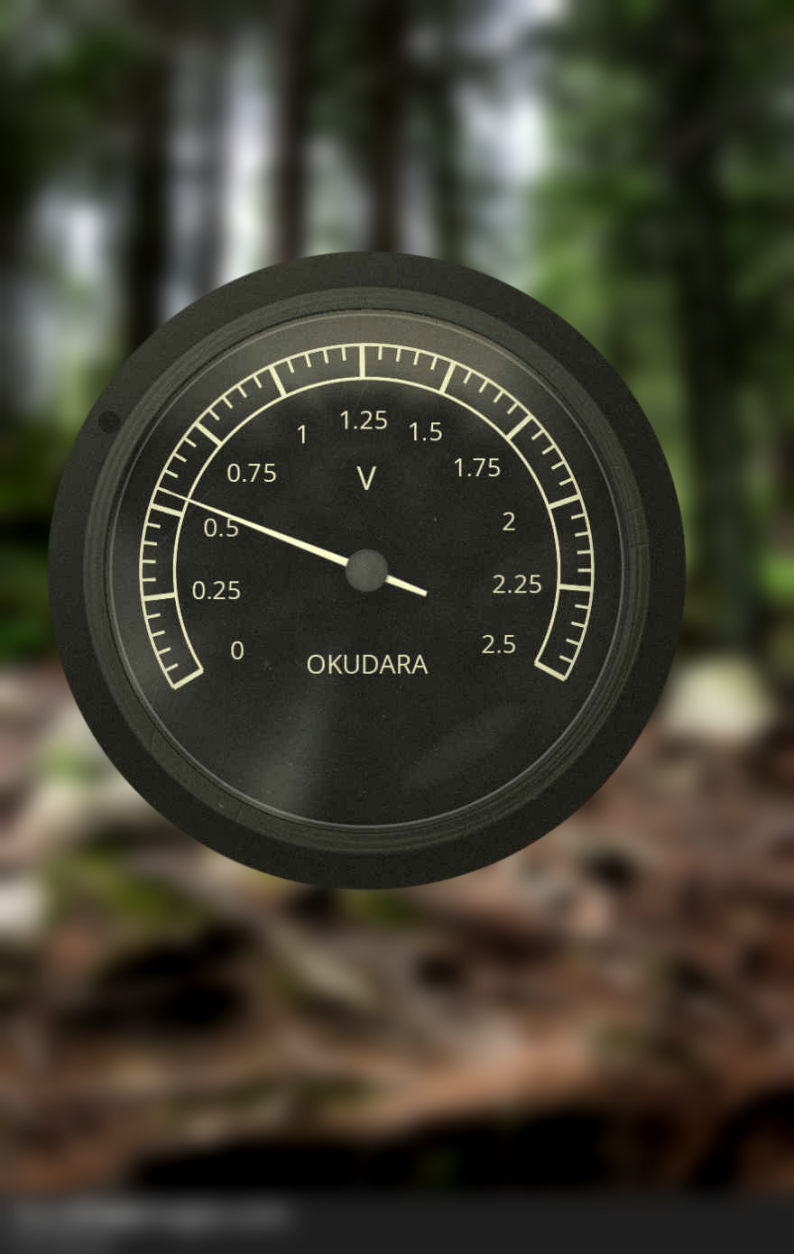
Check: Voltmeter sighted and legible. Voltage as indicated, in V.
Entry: 0.55 V
